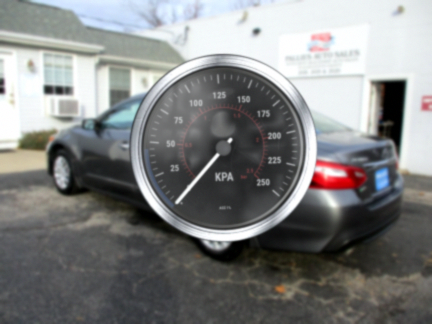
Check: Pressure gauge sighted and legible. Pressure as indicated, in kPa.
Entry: 0 kPa
